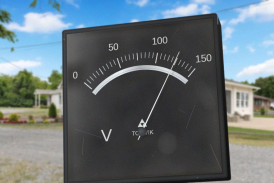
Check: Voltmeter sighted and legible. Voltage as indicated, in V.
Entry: 125 V
